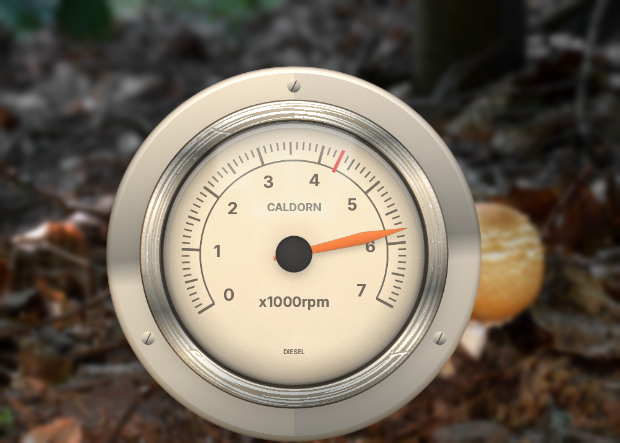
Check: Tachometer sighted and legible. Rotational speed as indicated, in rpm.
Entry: 5800 rpm
